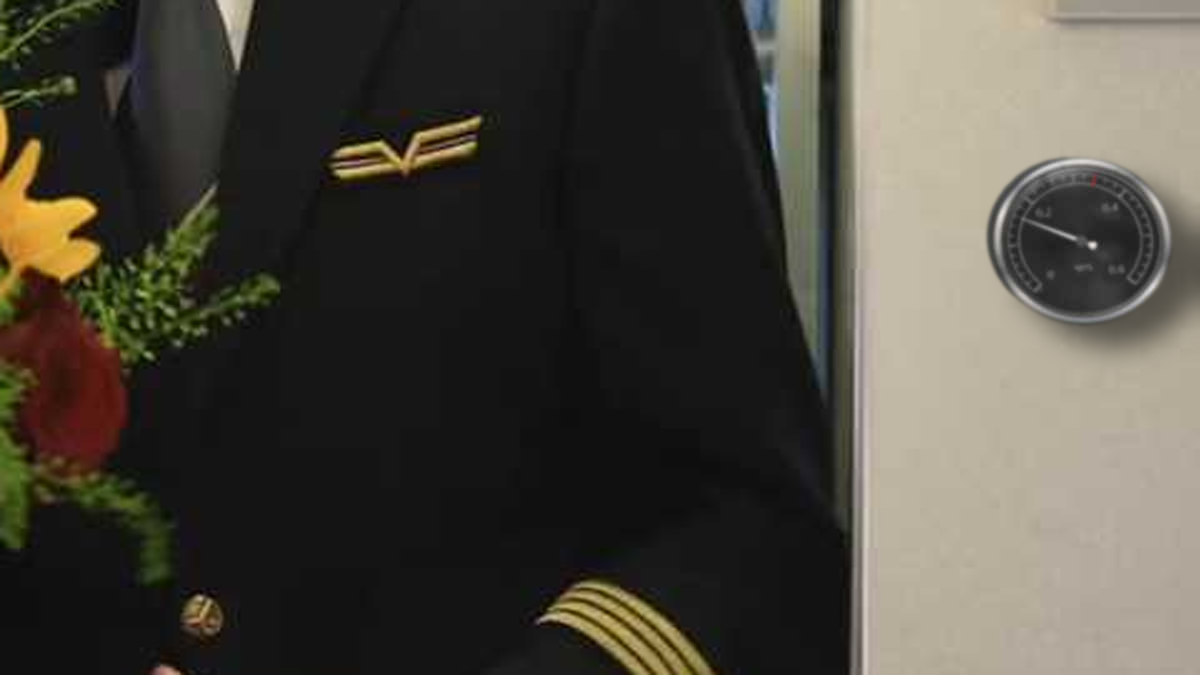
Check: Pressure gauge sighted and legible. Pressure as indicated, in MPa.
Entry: 0.16 MPa
